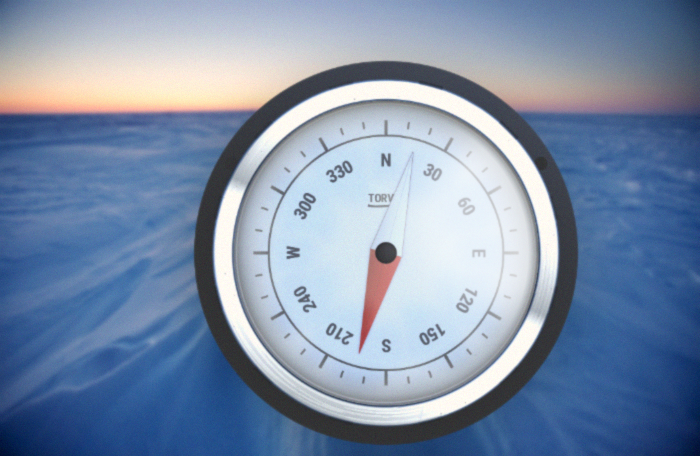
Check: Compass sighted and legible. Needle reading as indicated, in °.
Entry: 195 °
